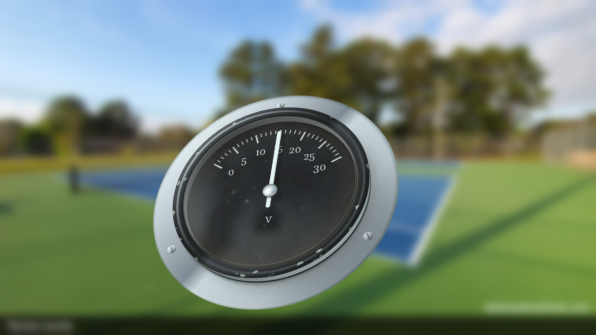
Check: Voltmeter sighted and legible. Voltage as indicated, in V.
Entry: 15 V
